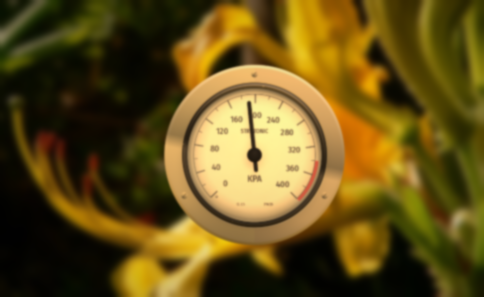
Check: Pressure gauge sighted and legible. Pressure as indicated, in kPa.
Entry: 190 kPa
